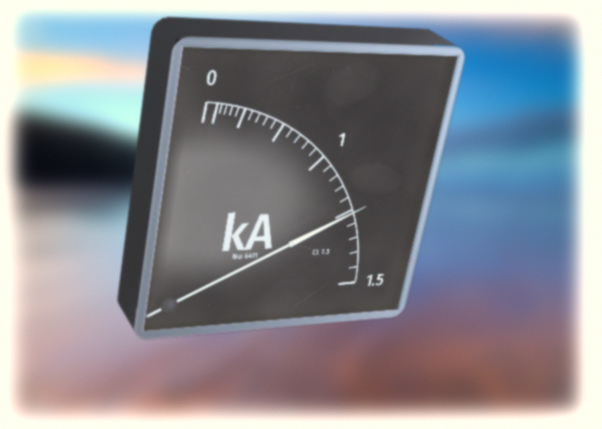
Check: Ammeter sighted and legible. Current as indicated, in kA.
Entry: 1.25 kA
